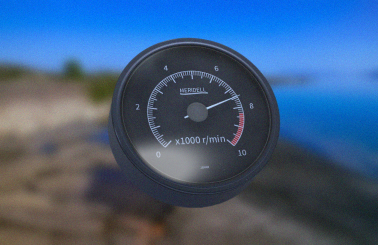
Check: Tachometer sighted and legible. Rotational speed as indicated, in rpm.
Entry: 7500 rpm
